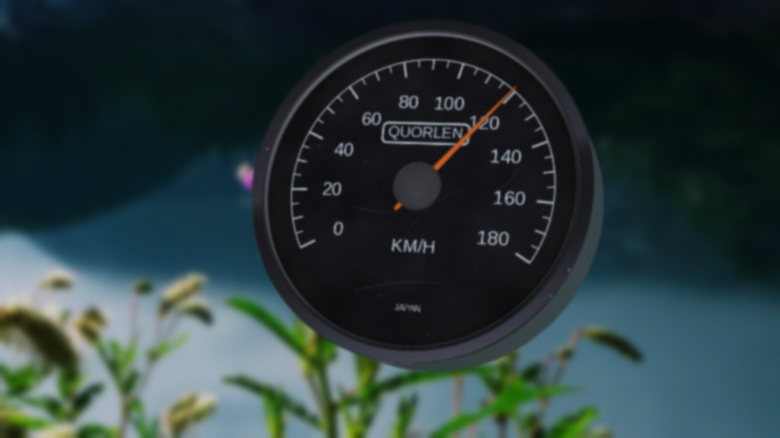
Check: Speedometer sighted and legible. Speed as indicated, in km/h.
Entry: 120 km/h
